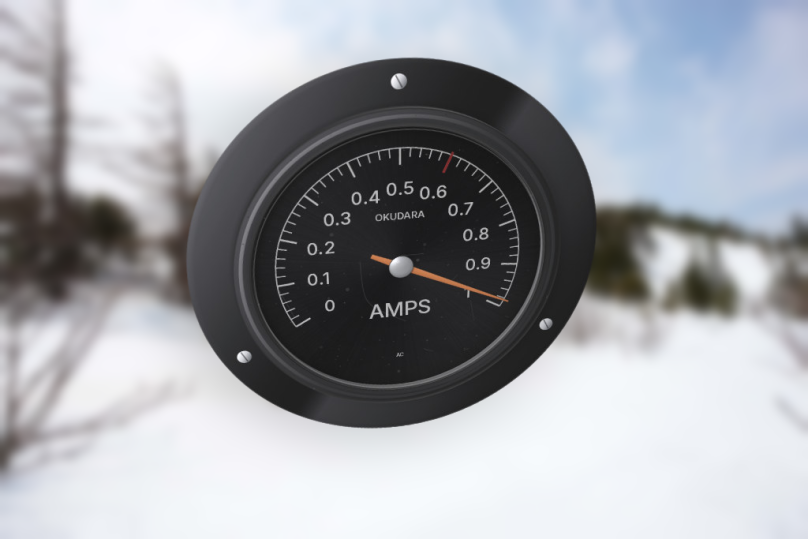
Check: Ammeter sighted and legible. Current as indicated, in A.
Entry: 0.98 A
